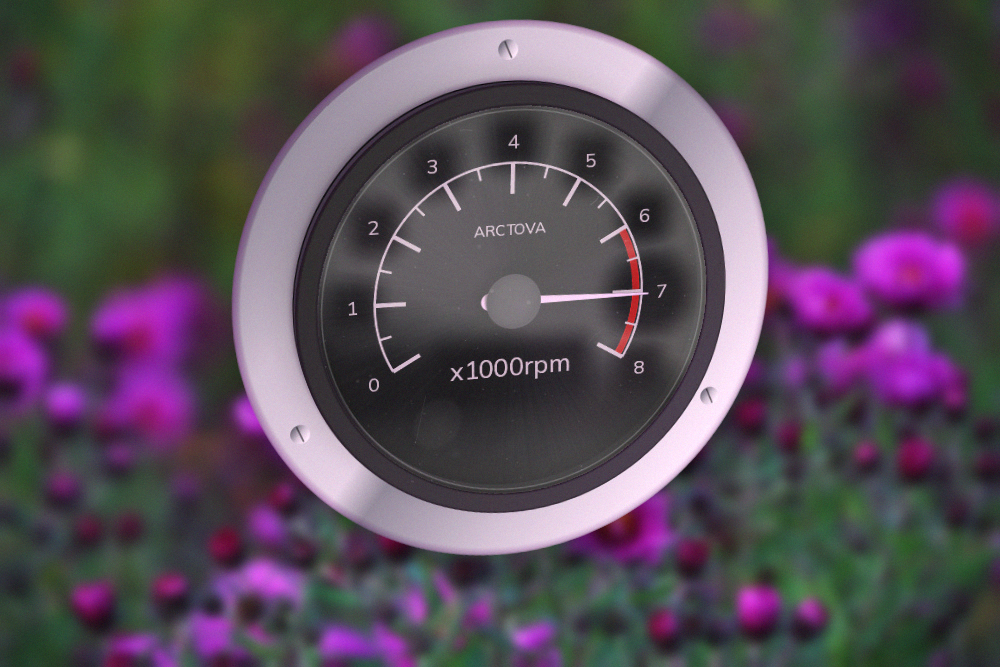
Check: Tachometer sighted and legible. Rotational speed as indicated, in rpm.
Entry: 7000 rpm
